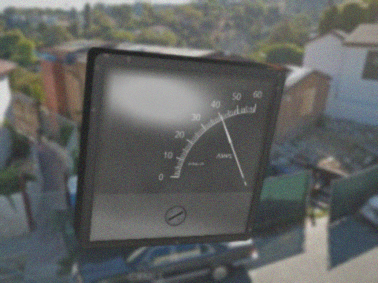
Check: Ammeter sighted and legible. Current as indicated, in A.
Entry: 40 A
